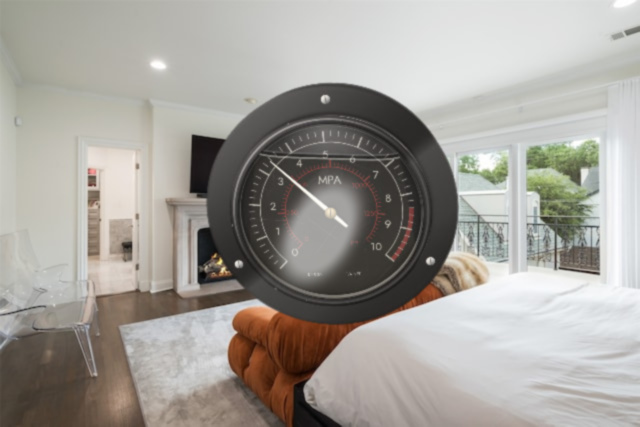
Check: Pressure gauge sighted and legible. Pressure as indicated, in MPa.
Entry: 3.4 MPa
